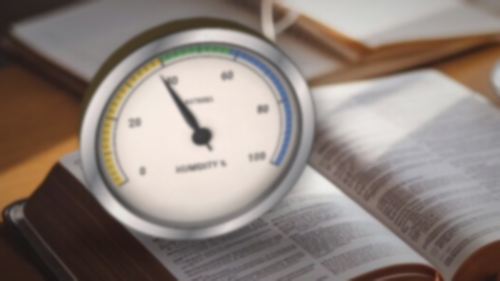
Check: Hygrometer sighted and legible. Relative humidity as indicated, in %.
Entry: 38 %
